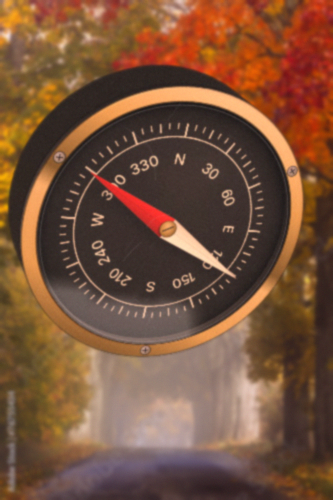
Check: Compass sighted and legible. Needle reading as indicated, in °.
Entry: 300 °
